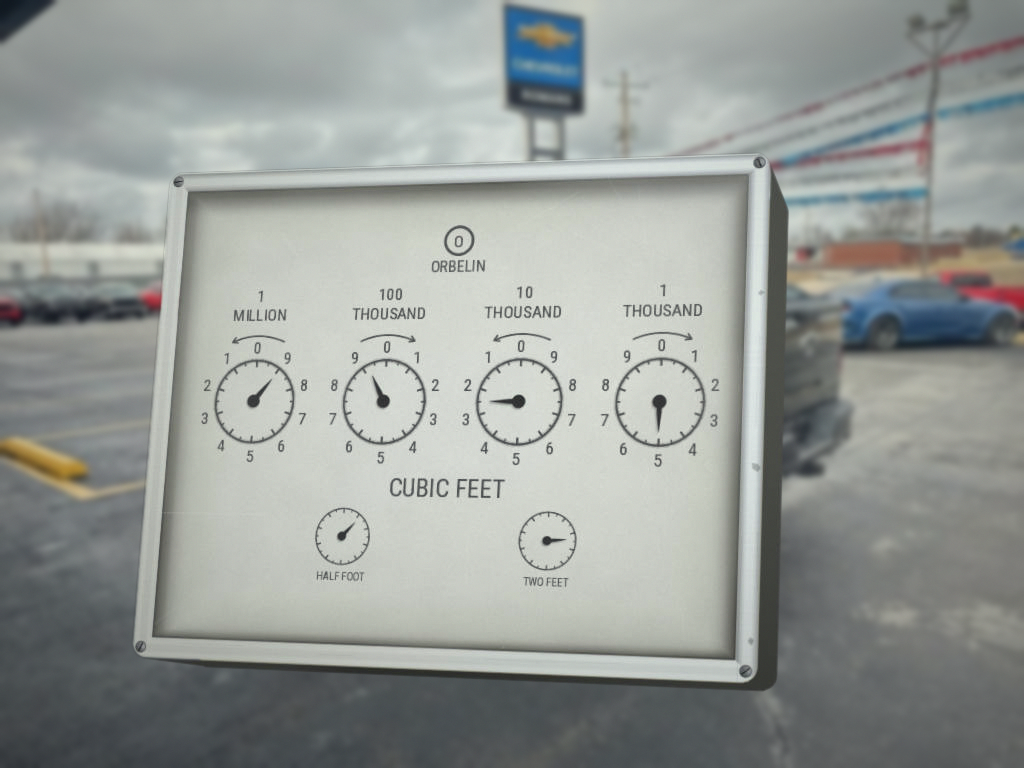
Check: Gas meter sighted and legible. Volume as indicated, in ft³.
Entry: 892500 ft³
